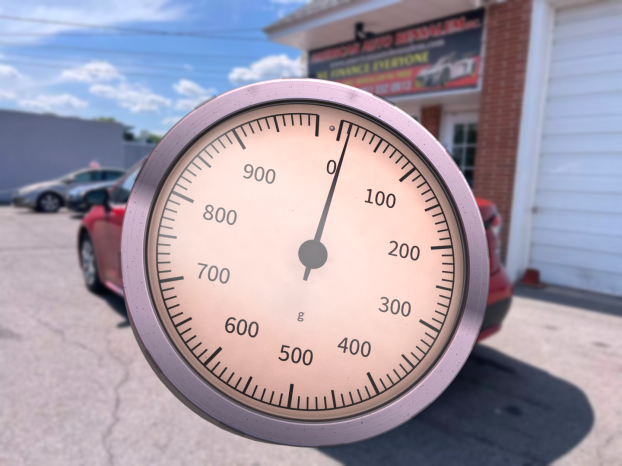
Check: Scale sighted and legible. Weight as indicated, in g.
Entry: 10 g
